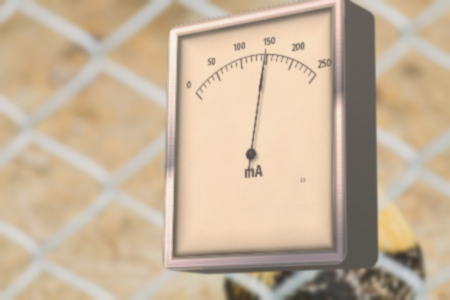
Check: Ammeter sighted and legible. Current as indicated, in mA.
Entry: 150 mA
